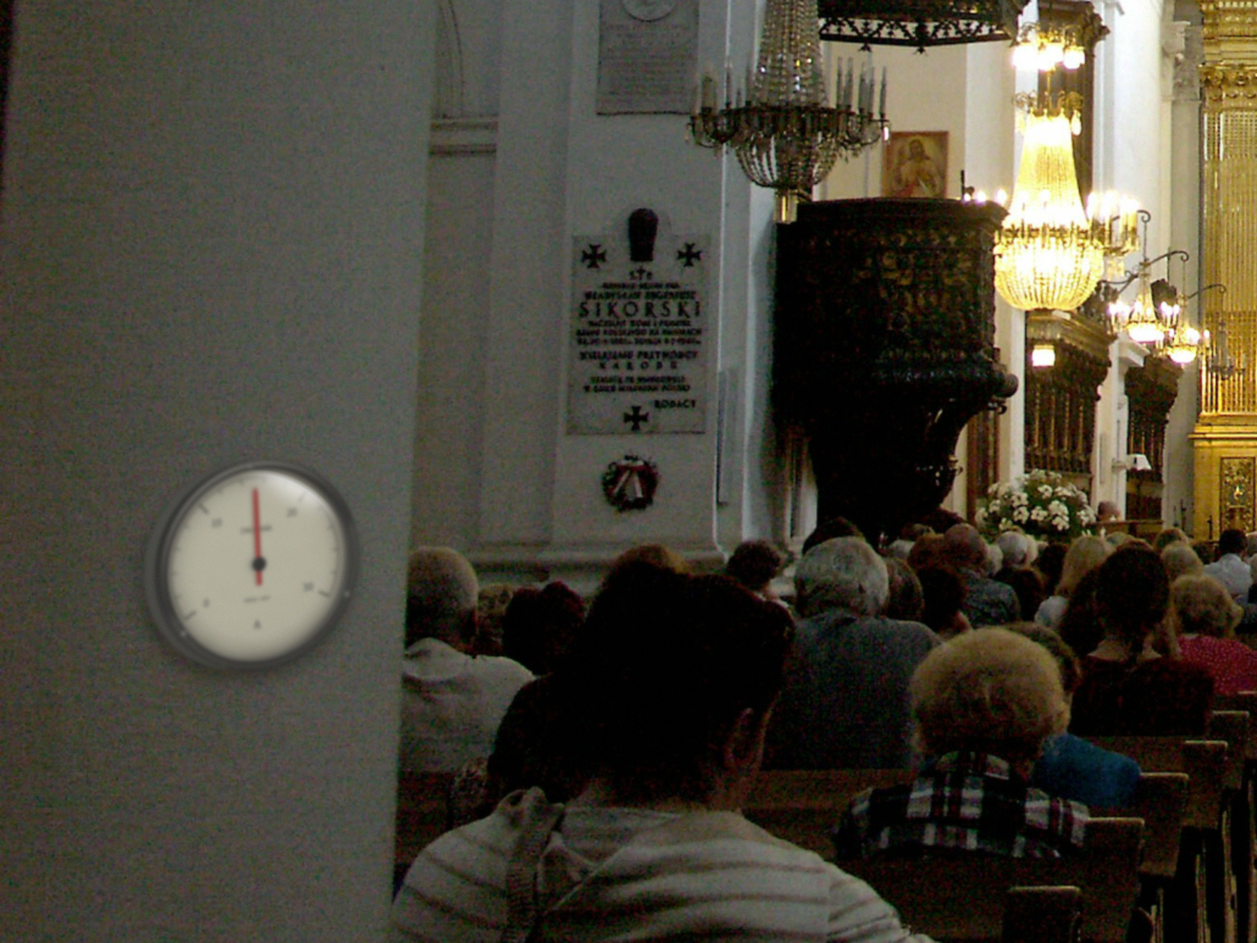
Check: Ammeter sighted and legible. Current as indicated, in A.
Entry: 15 A
